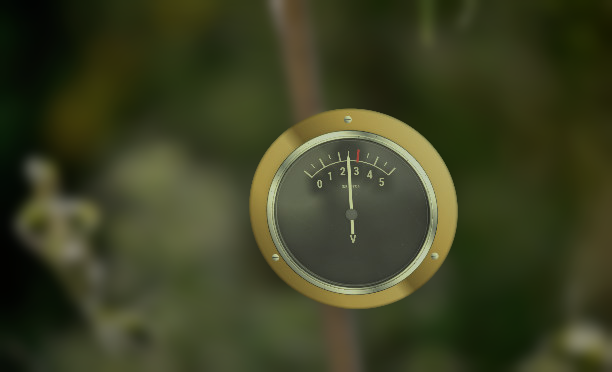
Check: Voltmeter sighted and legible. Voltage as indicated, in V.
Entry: 2.5 V
